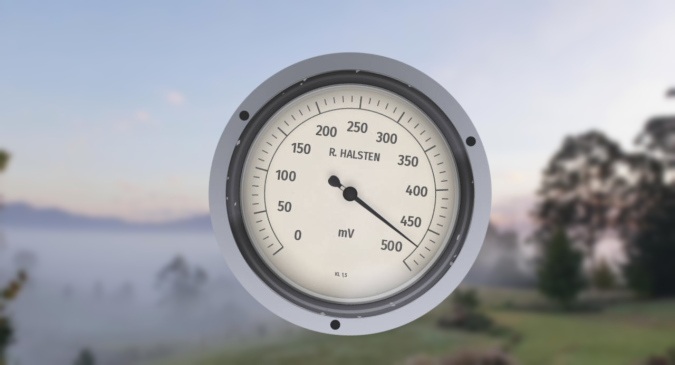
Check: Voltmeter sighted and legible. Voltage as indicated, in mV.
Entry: 475 mV
